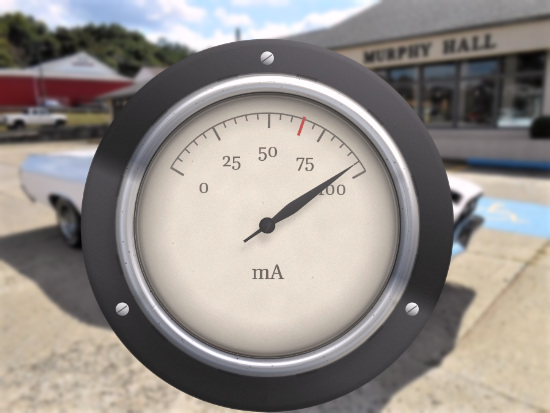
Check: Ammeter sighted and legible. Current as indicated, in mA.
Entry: 95 mA
